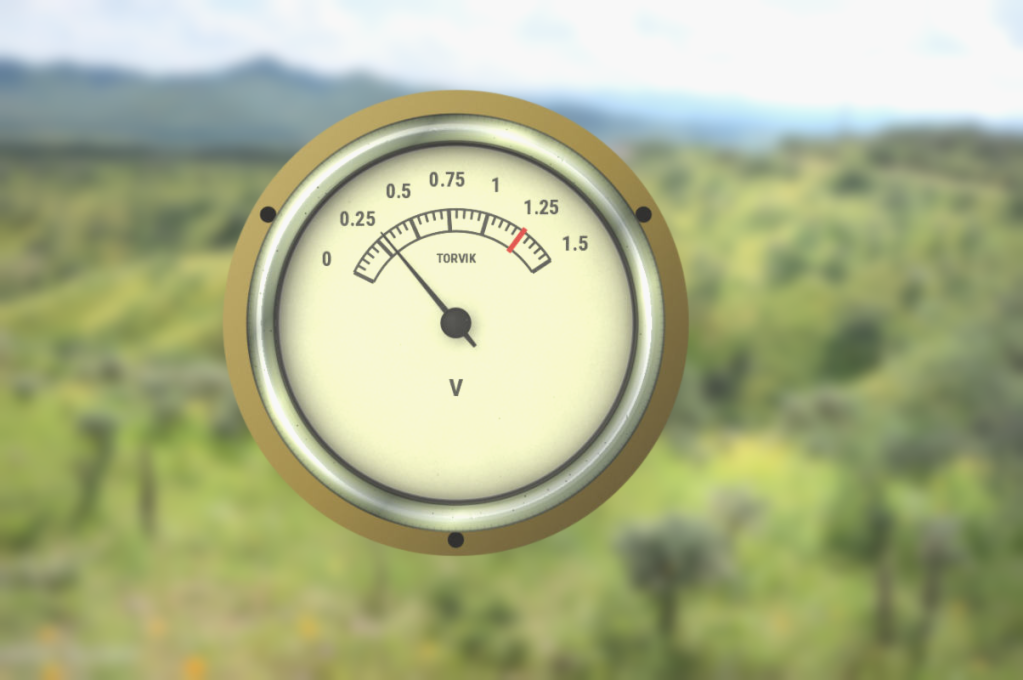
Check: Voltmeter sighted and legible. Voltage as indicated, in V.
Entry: 0.3 V
